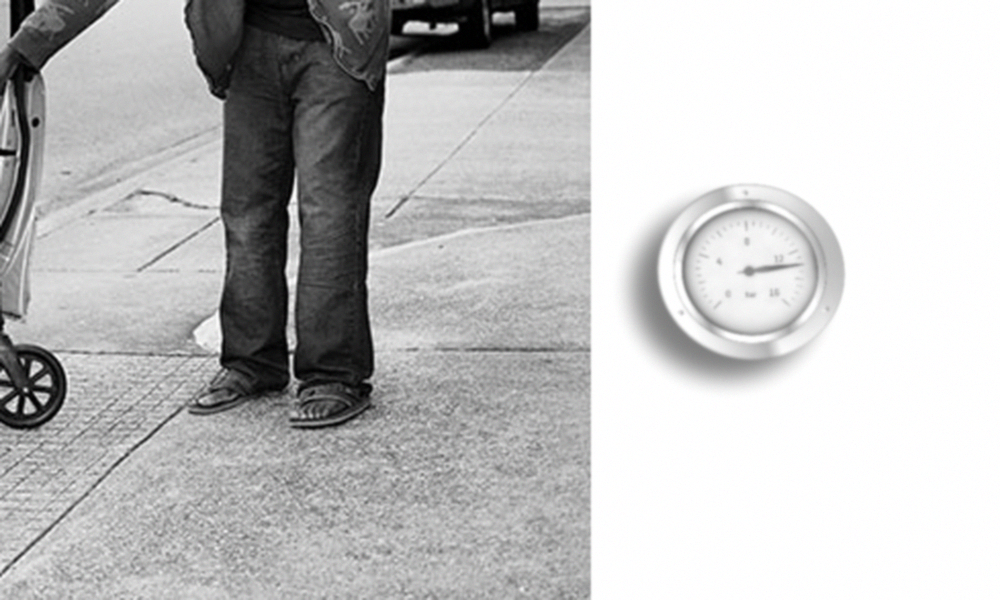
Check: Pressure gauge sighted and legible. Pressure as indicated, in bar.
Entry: 13 bar
